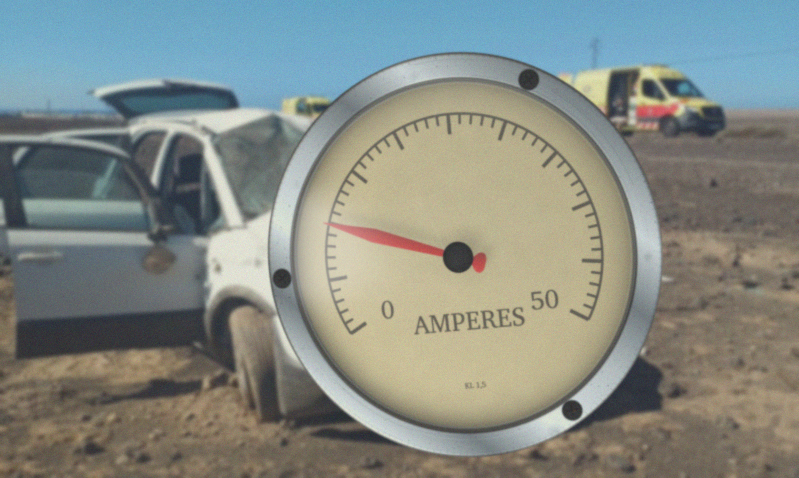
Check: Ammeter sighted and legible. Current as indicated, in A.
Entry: 10 A
